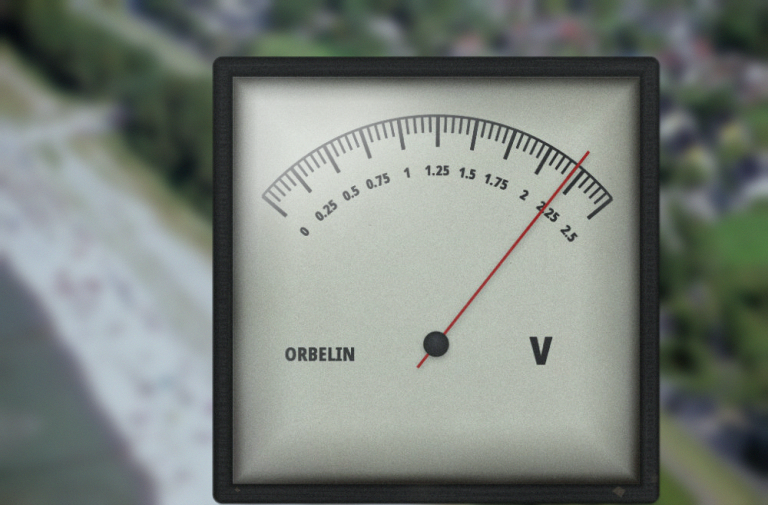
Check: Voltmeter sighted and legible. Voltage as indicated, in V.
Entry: 2.2 V
